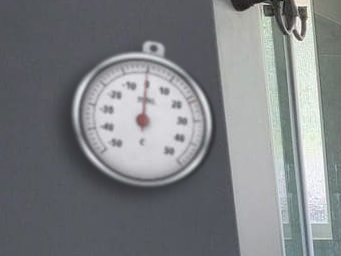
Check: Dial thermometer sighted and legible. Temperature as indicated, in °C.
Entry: 0 °C
